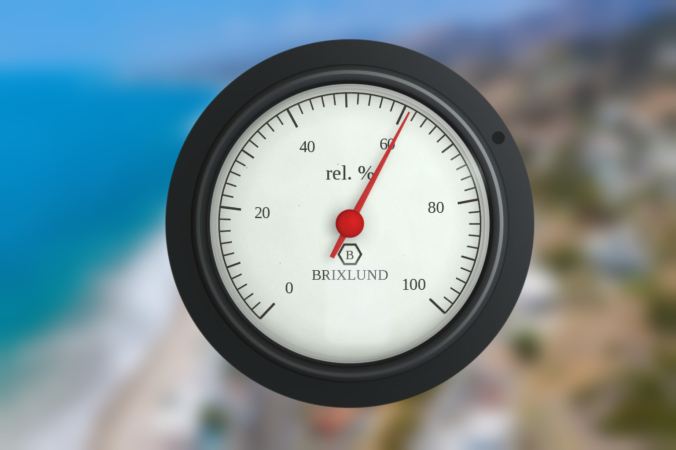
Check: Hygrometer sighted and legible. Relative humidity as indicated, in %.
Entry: 61 %
